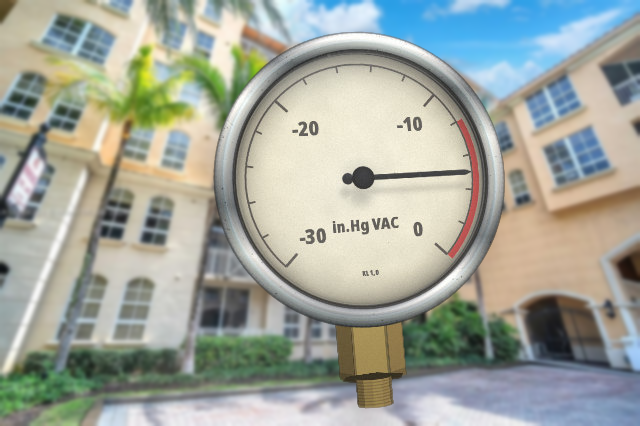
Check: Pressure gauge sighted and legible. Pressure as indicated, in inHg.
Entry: -5 inHg
